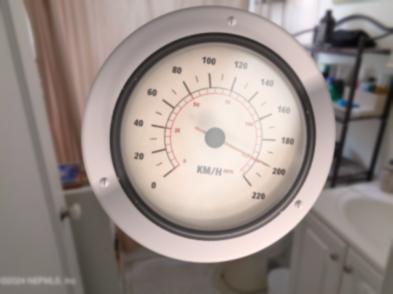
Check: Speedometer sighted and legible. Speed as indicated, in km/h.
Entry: 200 km/h
